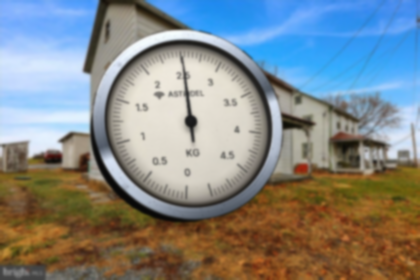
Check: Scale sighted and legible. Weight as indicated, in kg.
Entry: 2.5 kg
